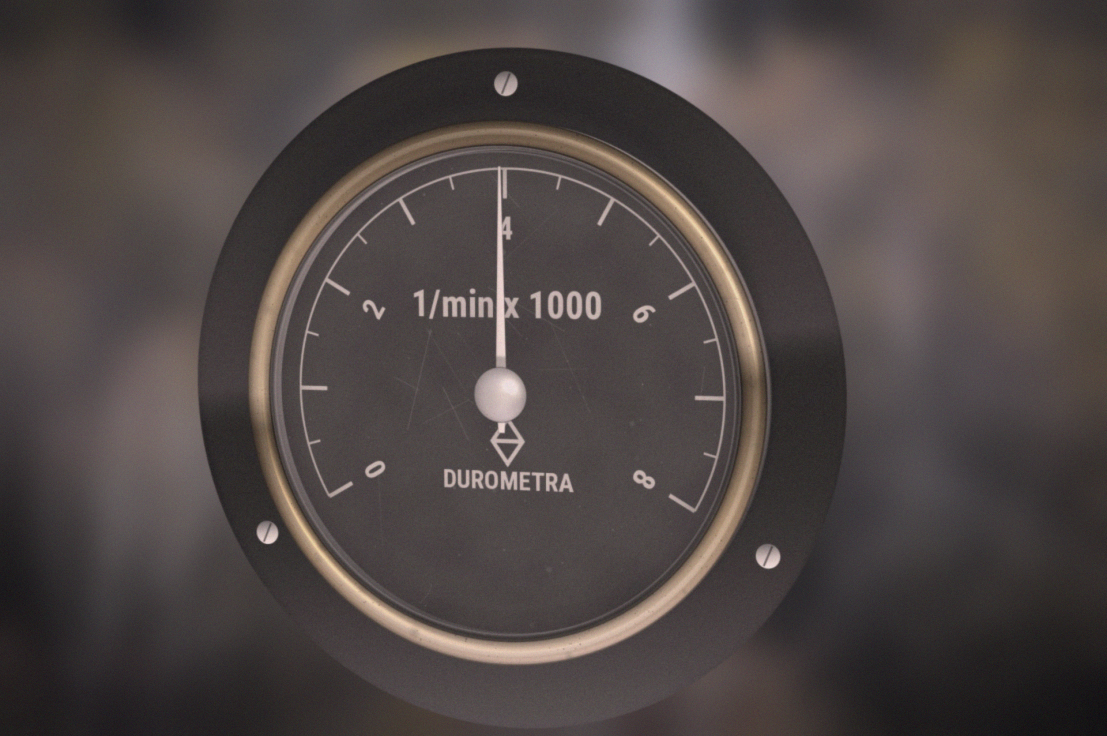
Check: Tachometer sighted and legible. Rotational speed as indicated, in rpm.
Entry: 4000 rpm
